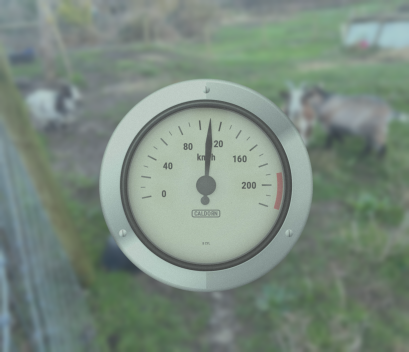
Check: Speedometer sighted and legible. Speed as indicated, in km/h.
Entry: 110 km/h
